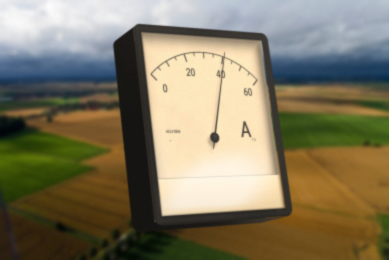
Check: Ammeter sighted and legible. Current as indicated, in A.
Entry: 40 A
